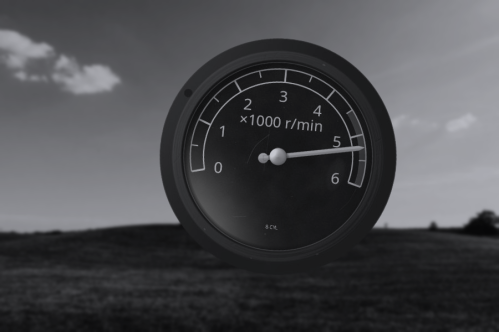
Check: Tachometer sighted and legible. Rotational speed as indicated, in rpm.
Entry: 5250 rpm
